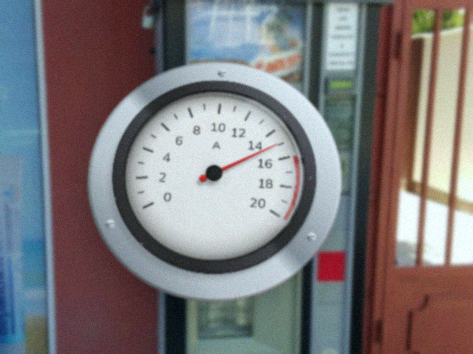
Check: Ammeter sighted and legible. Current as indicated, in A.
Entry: 15 A
